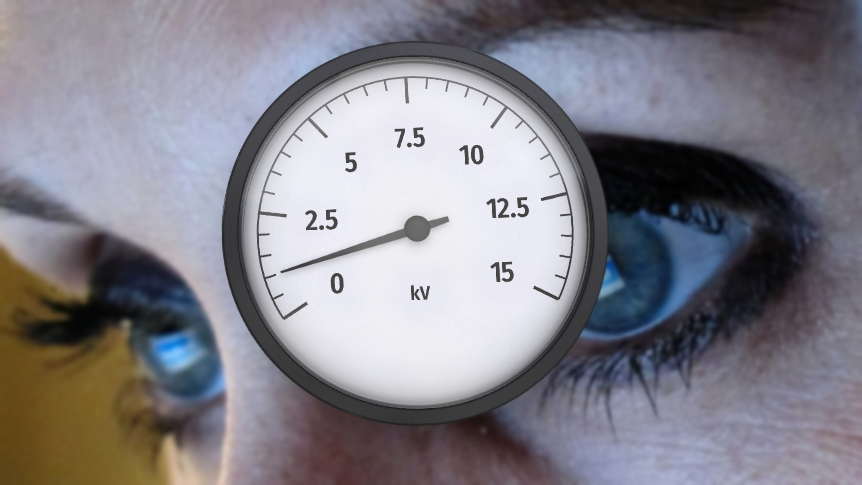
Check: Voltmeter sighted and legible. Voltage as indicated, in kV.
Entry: 1 kV
